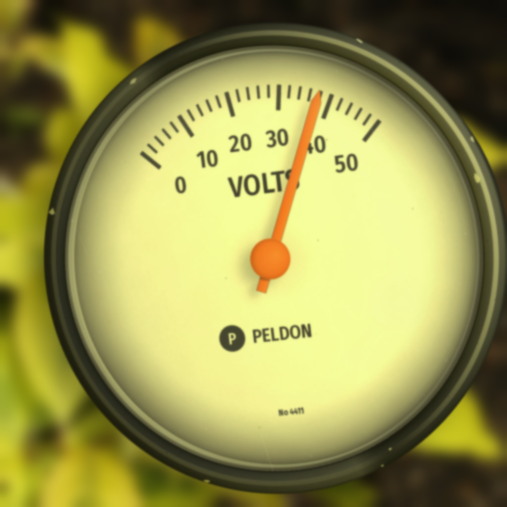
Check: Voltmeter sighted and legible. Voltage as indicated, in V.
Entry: 38 V
